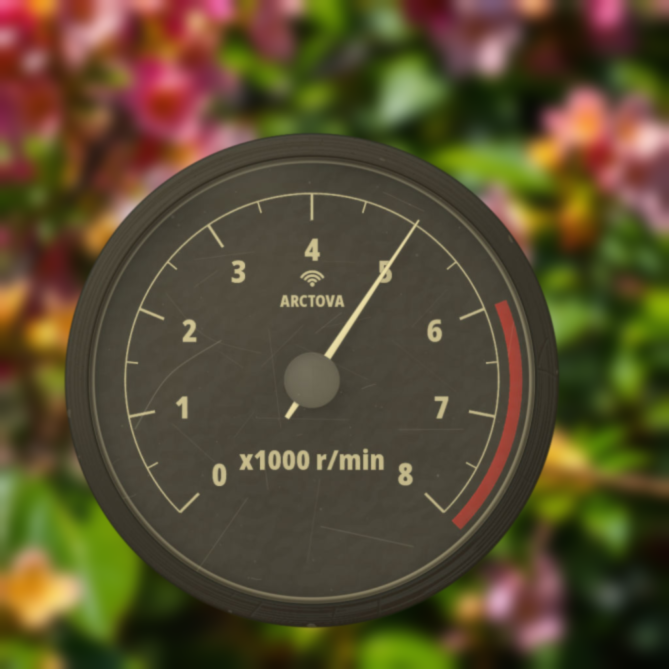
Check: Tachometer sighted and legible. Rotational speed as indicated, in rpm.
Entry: 5000 rpm
